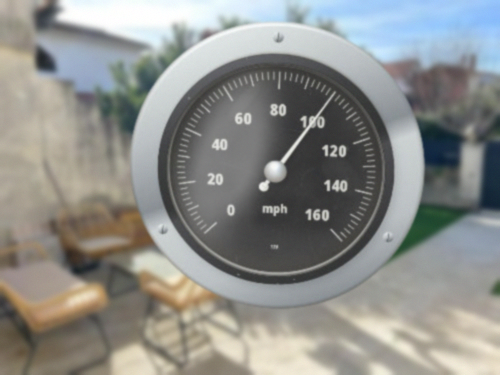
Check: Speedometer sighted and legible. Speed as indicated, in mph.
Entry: 100 mph
